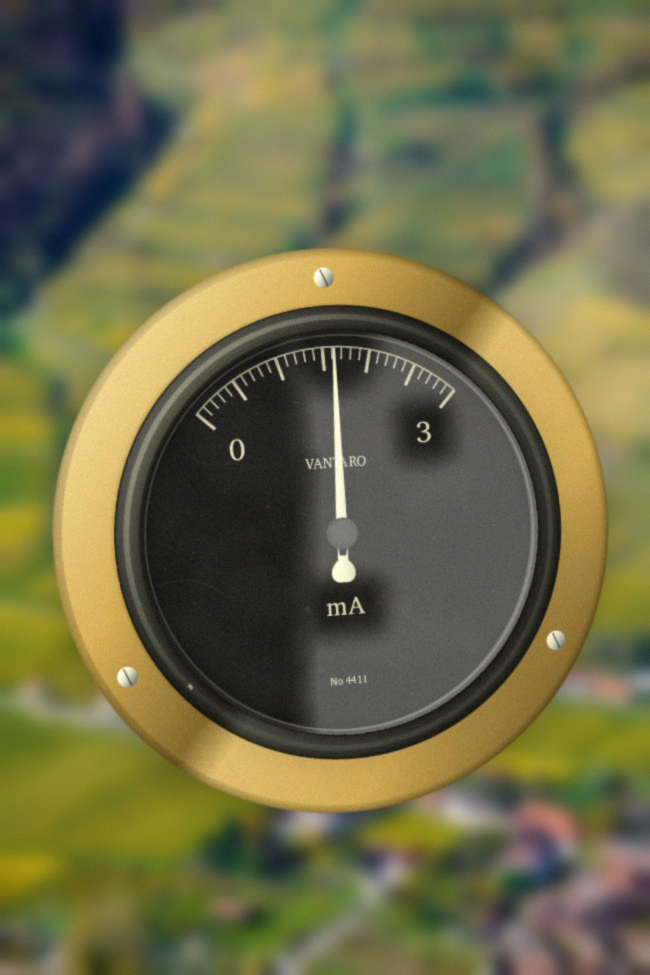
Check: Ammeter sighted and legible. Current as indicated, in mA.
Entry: 1.6 mA
